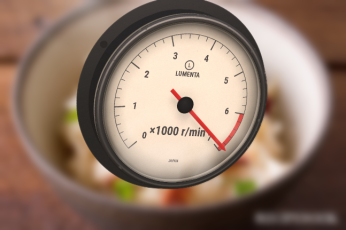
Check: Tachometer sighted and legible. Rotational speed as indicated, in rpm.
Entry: 6900 rpm
